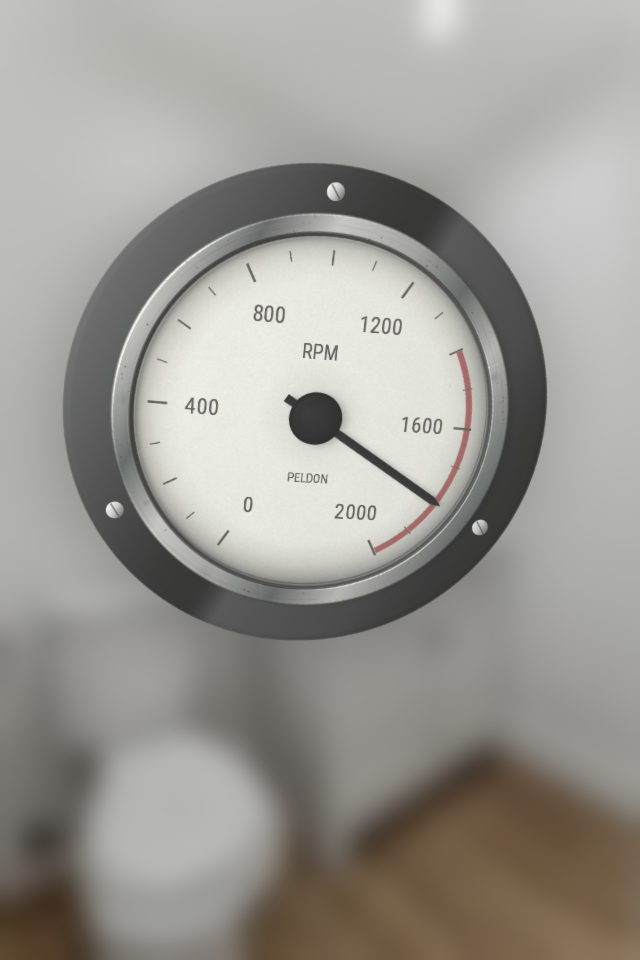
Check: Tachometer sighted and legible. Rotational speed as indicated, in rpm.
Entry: 1800 rpm
